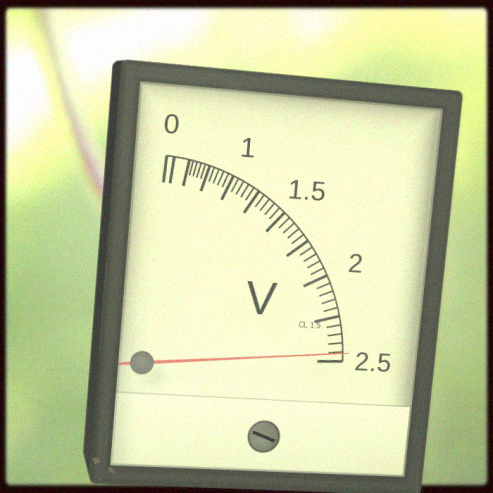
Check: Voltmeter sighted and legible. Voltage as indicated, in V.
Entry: 2.45 V
